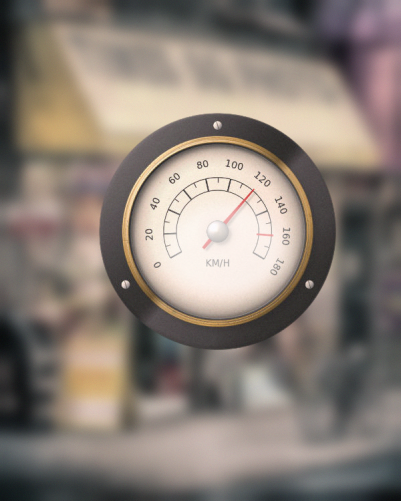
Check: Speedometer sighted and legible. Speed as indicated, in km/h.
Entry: 120 km/h
